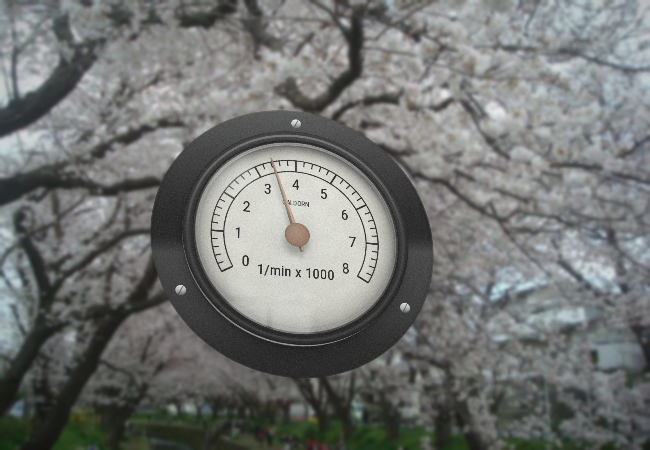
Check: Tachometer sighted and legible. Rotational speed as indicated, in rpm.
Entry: 3400 rpm
